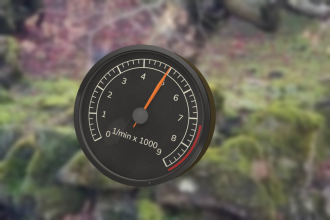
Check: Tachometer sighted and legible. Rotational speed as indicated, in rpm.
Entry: 5000 rpm
